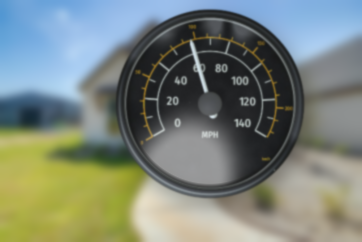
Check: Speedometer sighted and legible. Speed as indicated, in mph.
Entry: 60 mph
